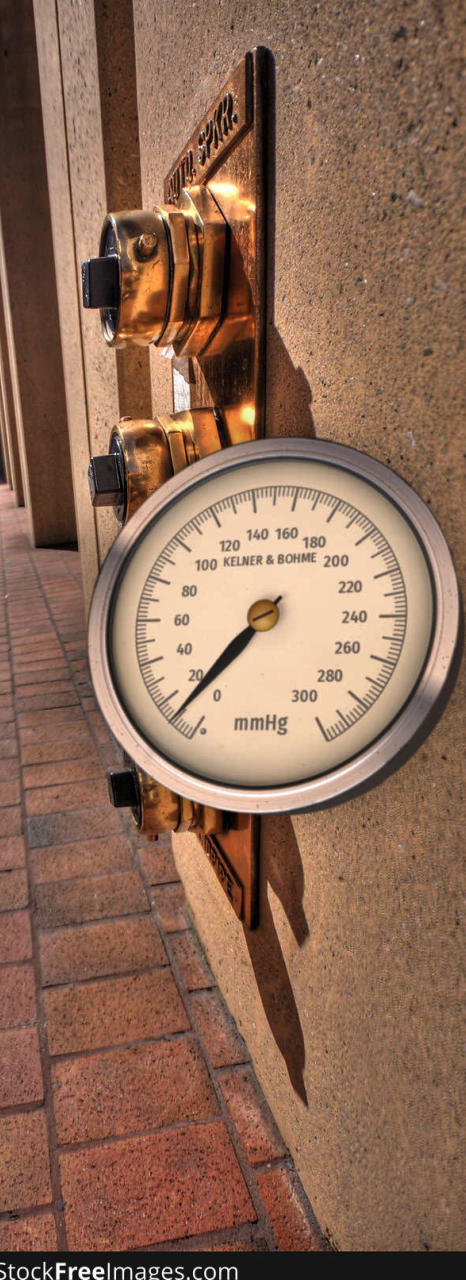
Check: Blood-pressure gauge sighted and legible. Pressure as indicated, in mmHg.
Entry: 10 mmHg
